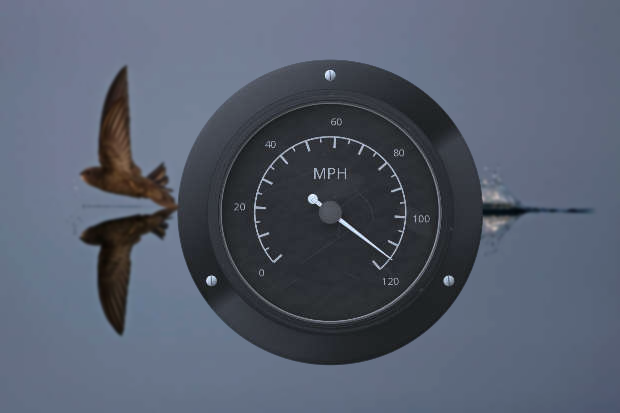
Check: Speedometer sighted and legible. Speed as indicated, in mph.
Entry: 115 mph
